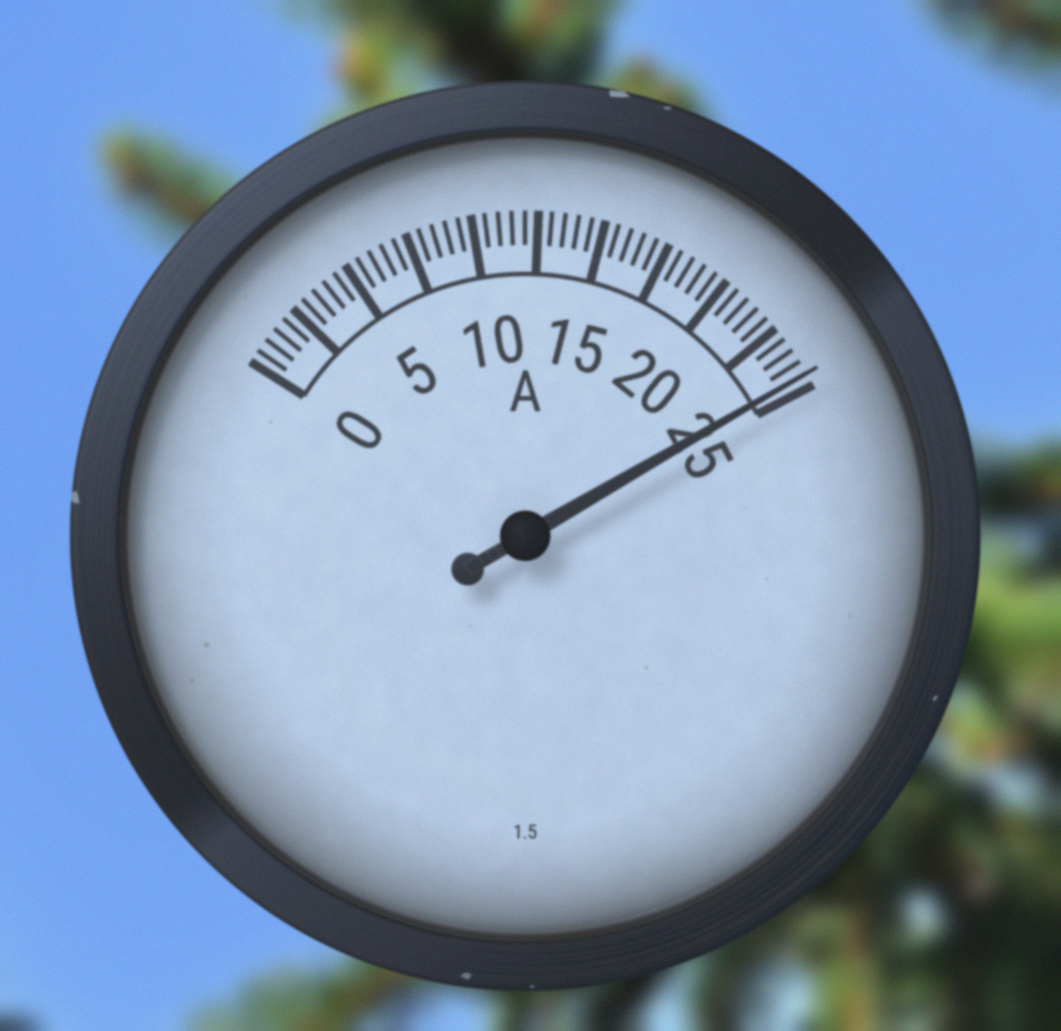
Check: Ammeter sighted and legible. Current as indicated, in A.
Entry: 24.5 A
